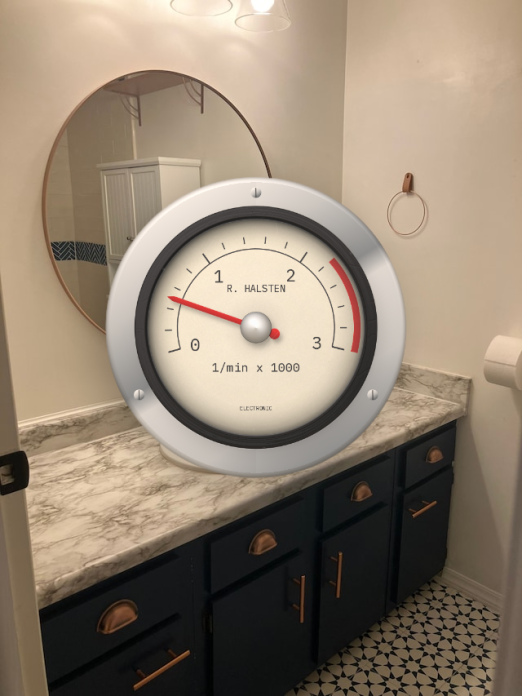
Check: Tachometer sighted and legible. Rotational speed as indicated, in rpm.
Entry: 500 rpm
